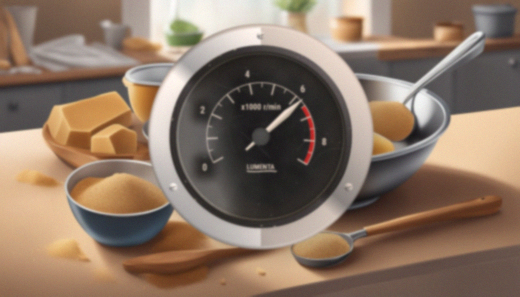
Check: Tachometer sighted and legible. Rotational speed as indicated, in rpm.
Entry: 6250 rpm
